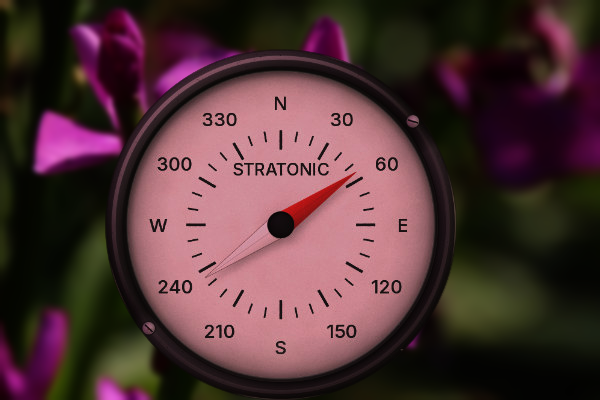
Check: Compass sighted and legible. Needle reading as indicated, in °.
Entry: 55 °
